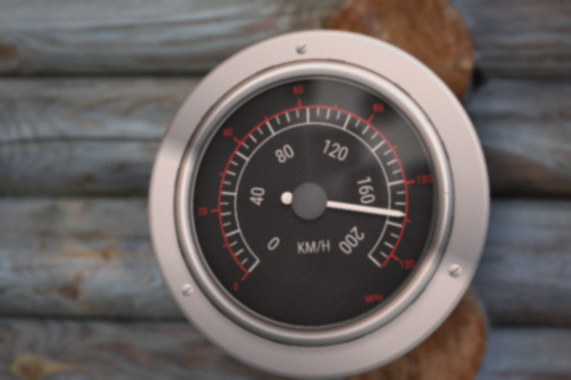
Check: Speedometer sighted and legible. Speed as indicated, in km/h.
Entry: 175 km/h
